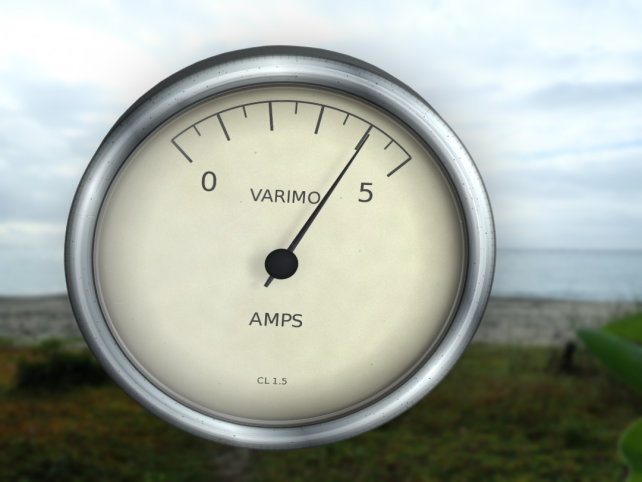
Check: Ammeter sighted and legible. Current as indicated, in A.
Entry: 4 A
